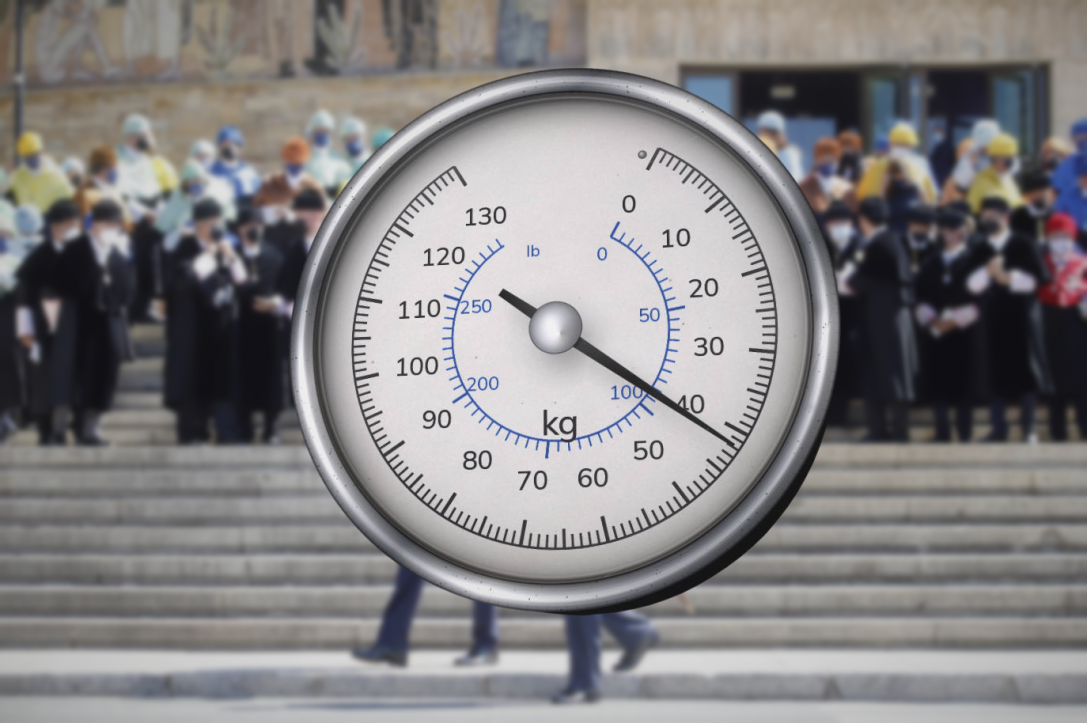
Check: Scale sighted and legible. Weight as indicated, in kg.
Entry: 42 kg
